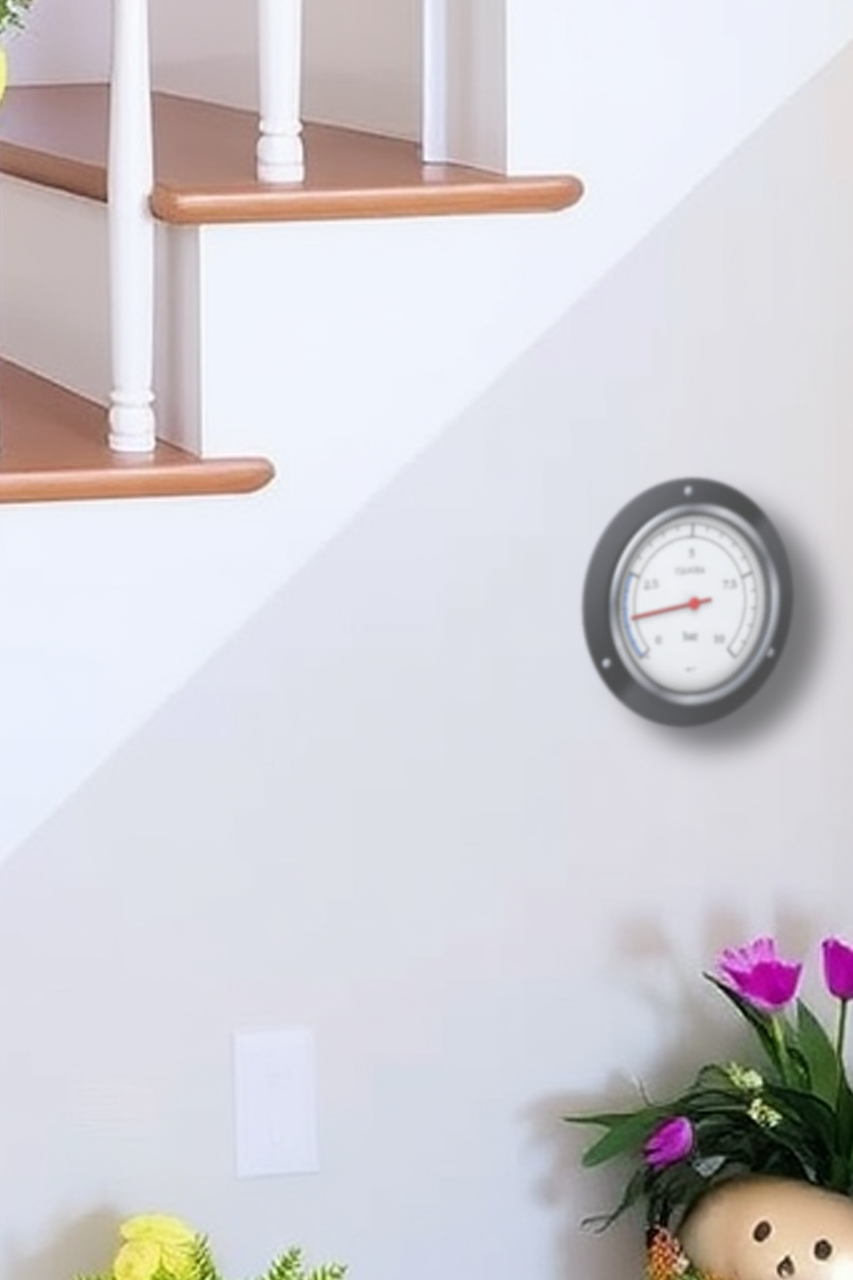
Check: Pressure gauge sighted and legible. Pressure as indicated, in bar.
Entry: 1.25 bar
